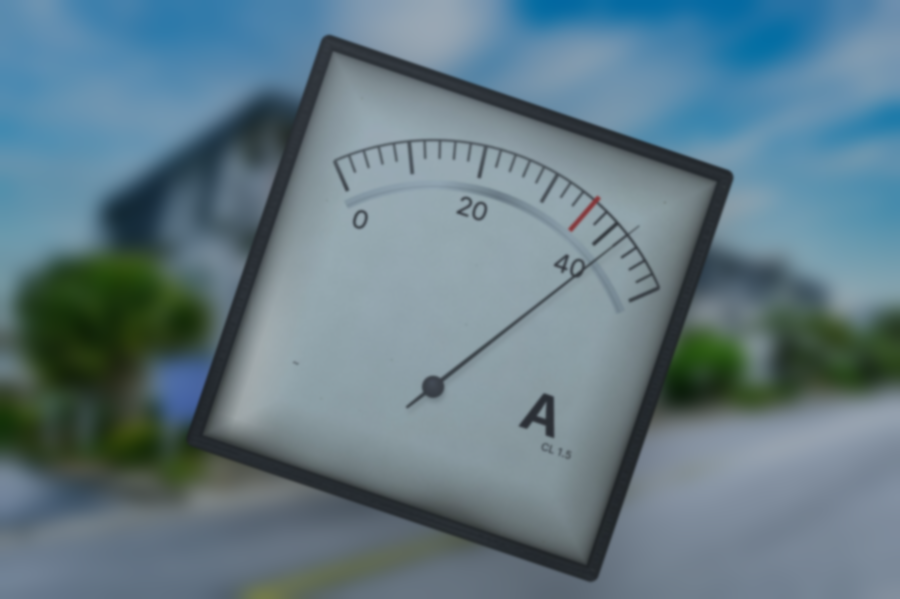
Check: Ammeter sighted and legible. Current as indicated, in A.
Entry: 42 A
